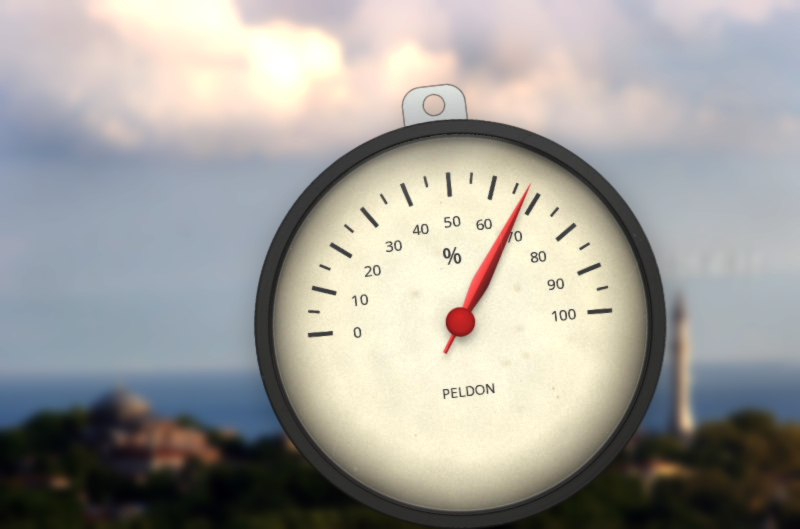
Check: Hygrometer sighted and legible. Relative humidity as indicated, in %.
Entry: 67.5 %
